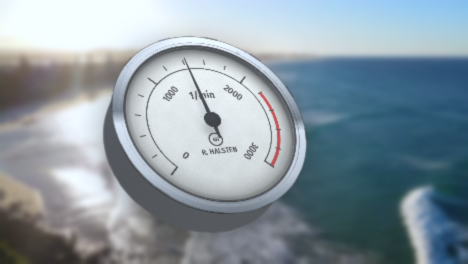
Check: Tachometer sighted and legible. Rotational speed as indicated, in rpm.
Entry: 1400 rpm
